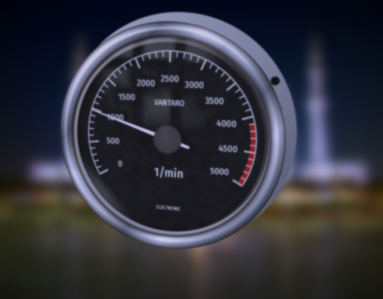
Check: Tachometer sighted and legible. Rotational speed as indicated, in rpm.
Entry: 1000 rpm
